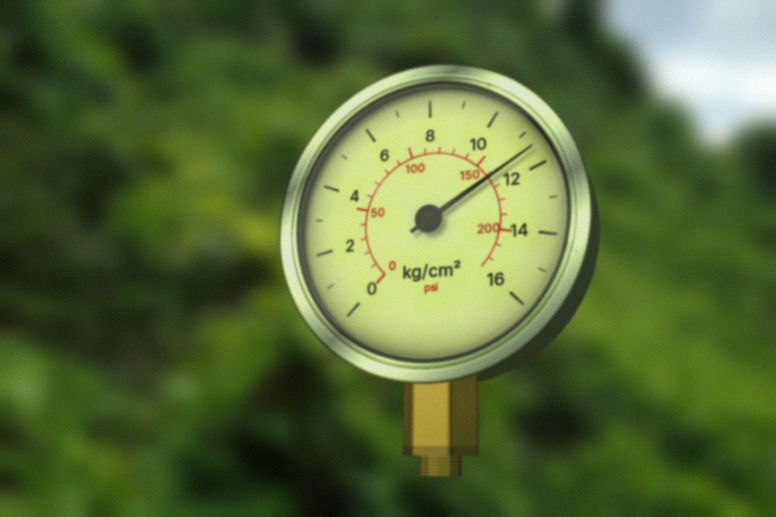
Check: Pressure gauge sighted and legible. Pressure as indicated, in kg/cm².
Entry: 11.5 kg/cm²
